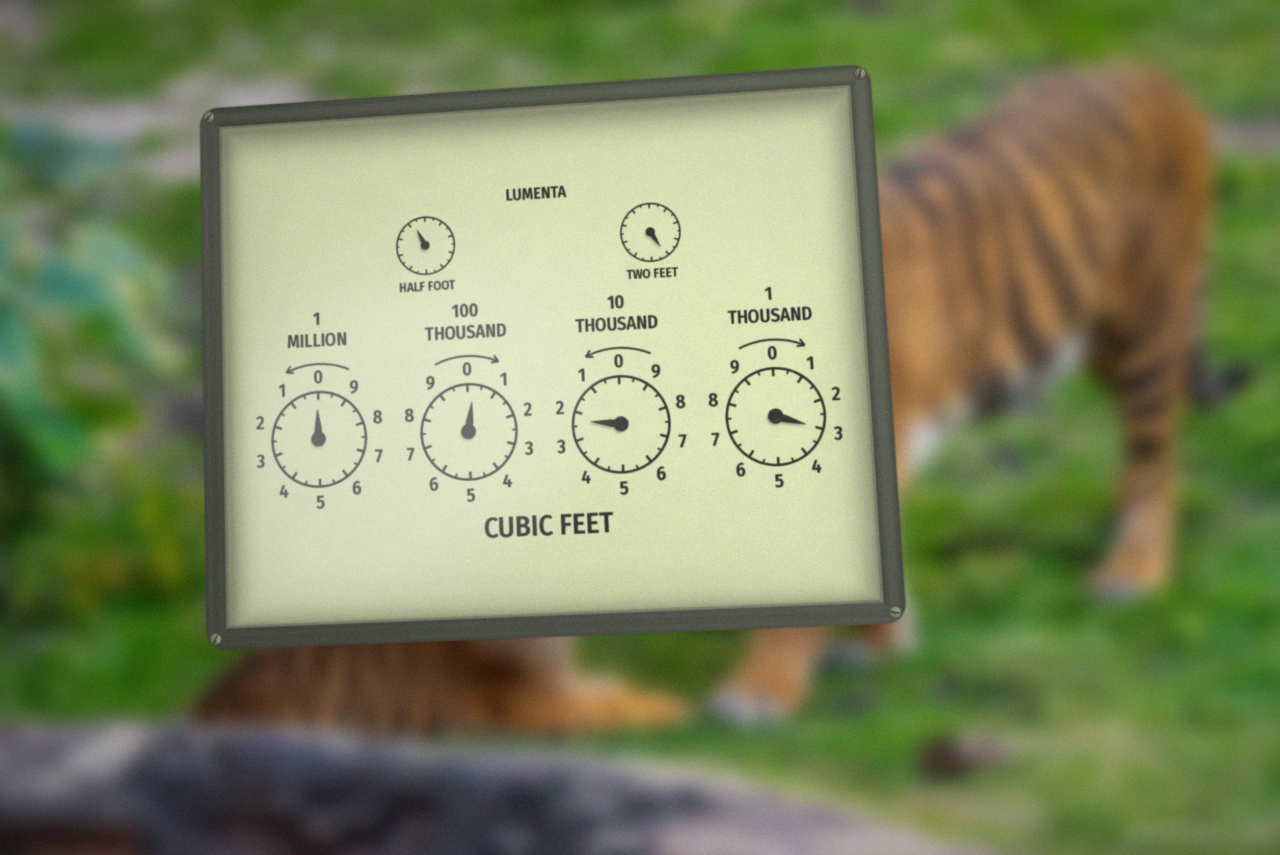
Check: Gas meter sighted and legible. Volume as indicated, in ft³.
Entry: 2300 ft³
